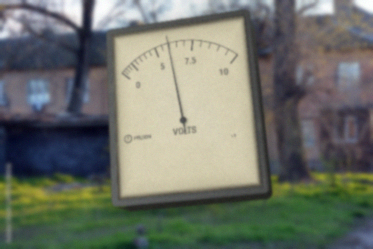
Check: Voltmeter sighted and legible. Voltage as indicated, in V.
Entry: 6 V
